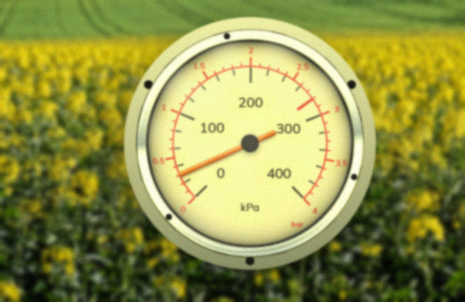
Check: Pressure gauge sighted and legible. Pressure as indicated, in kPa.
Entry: 30 kPa
